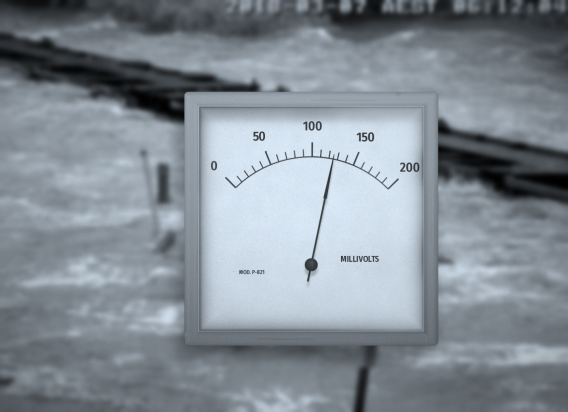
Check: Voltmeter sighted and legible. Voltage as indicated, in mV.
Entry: 125 mV
